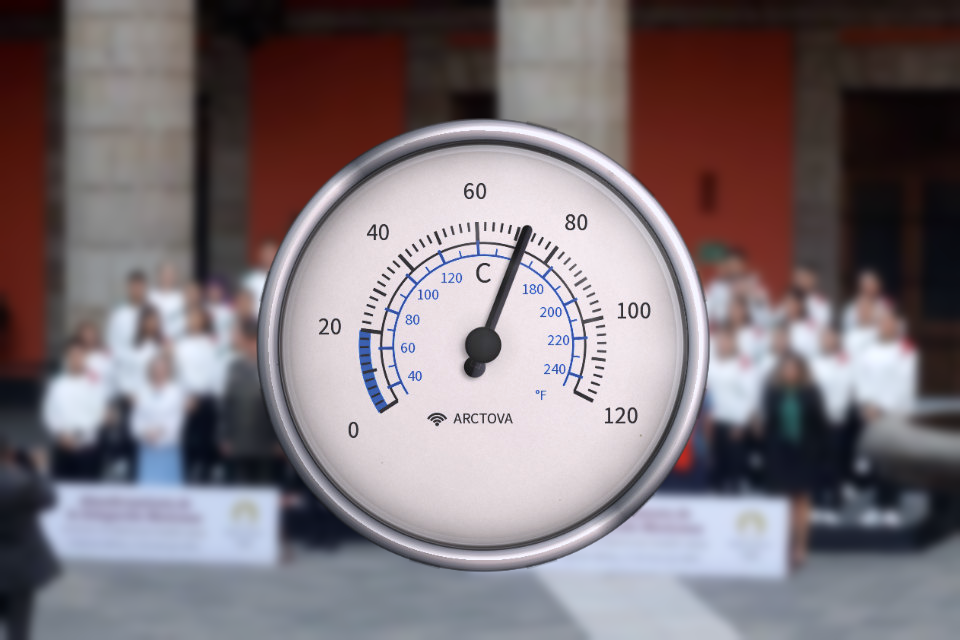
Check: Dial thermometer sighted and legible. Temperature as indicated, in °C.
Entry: 72 °C
